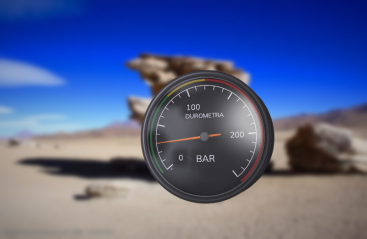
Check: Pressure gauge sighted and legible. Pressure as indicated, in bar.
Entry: 30 bar
